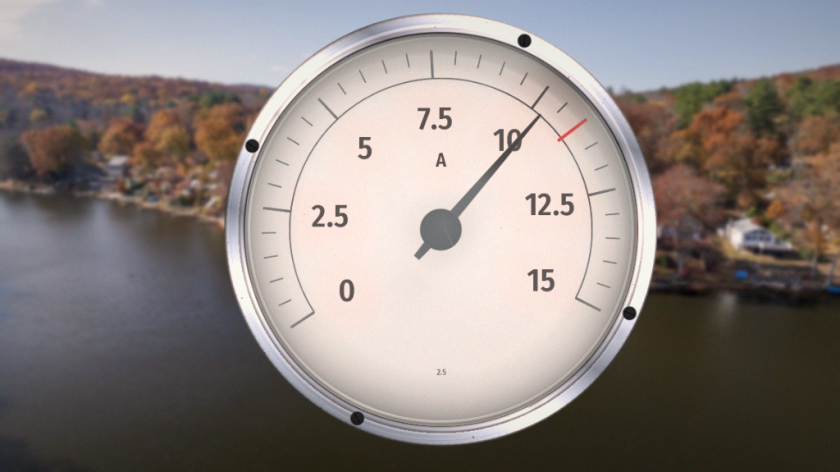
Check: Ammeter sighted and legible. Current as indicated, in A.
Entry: 10.25 A
